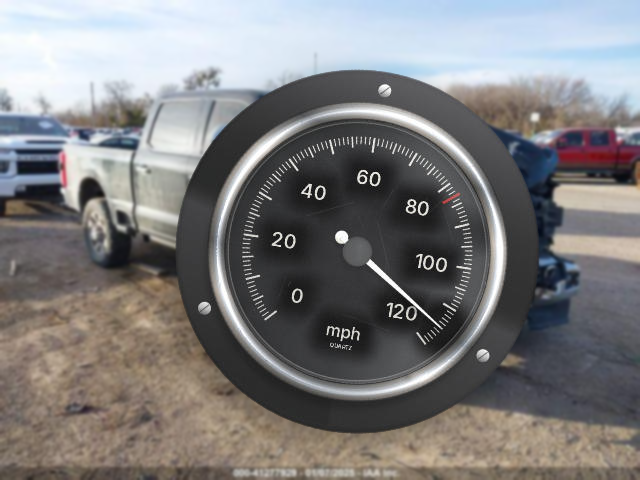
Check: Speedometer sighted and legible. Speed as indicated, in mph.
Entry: 115 mph
